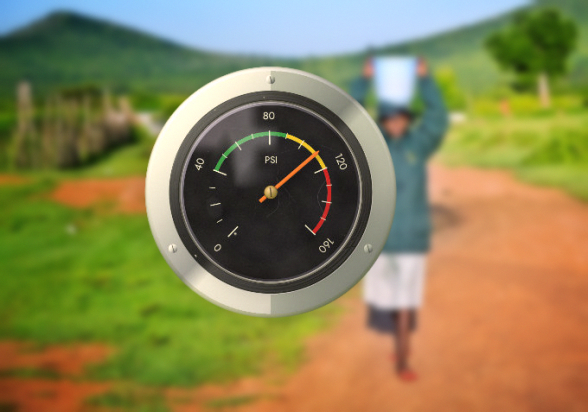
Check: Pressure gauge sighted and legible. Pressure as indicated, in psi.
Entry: 110 psi
